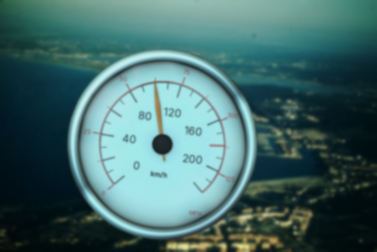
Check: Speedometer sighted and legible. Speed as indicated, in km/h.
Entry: 100 km/h
